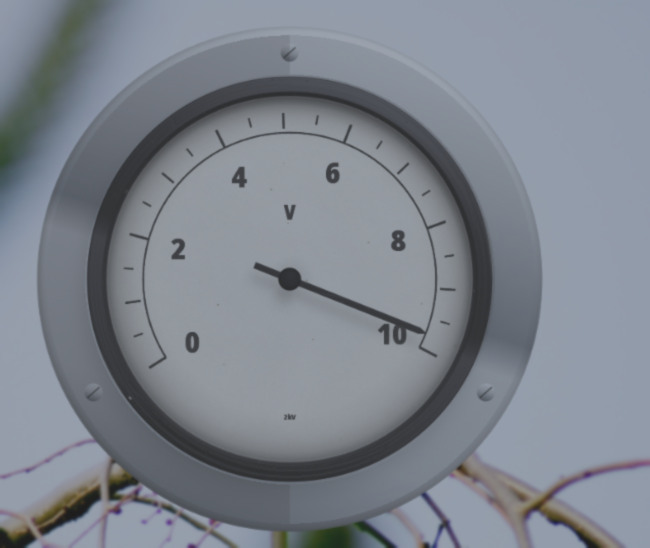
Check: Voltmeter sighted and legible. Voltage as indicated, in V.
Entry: 9.75 V
